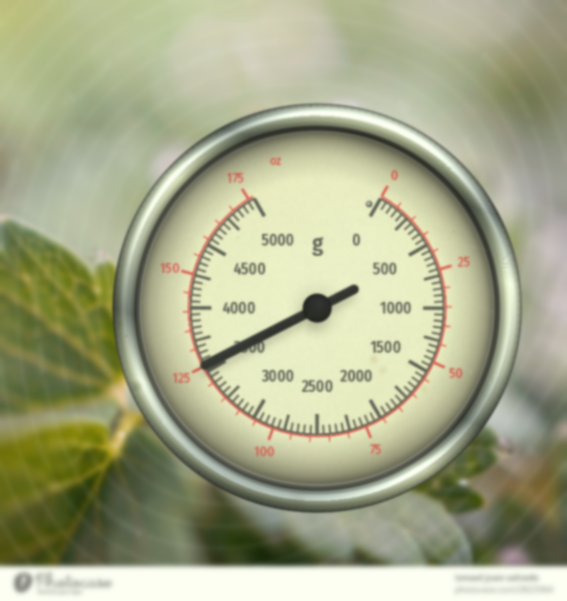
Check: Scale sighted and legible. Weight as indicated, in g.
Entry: 3550 g
